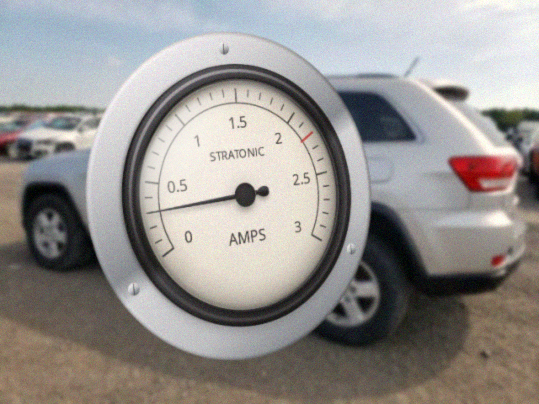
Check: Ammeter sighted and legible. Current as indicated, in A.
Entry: 0.3 A
